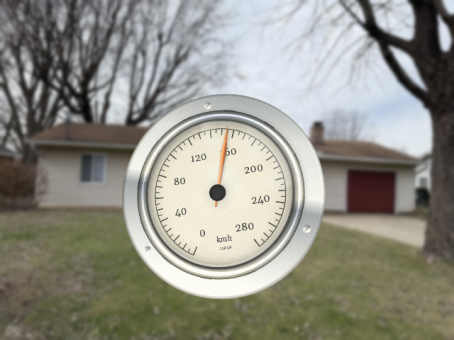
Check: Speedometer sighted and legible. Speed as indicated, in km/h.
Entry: 155 km/h
